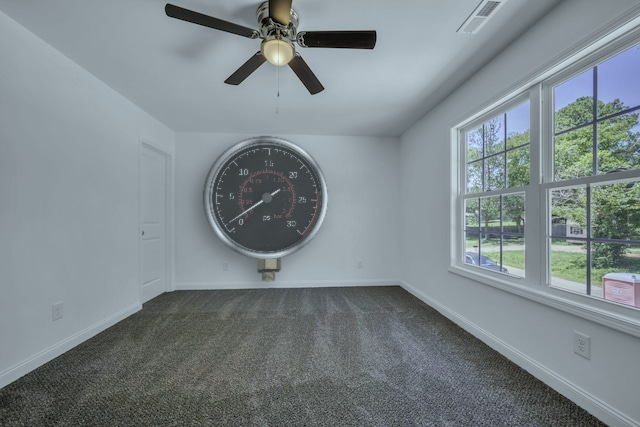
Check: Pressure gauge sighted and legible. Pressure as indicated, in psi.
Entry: 1 psi
